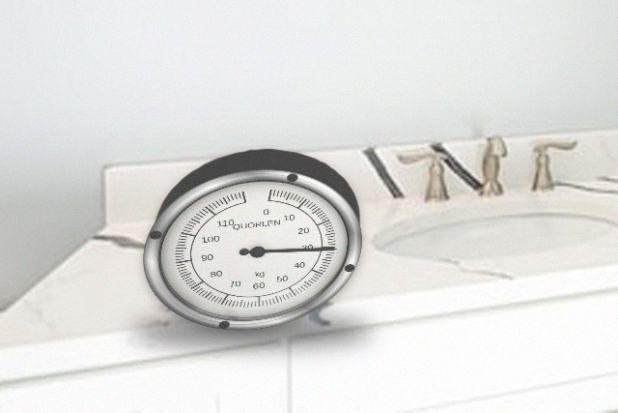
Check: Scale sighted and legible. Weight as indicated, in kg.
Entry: 30 kg
